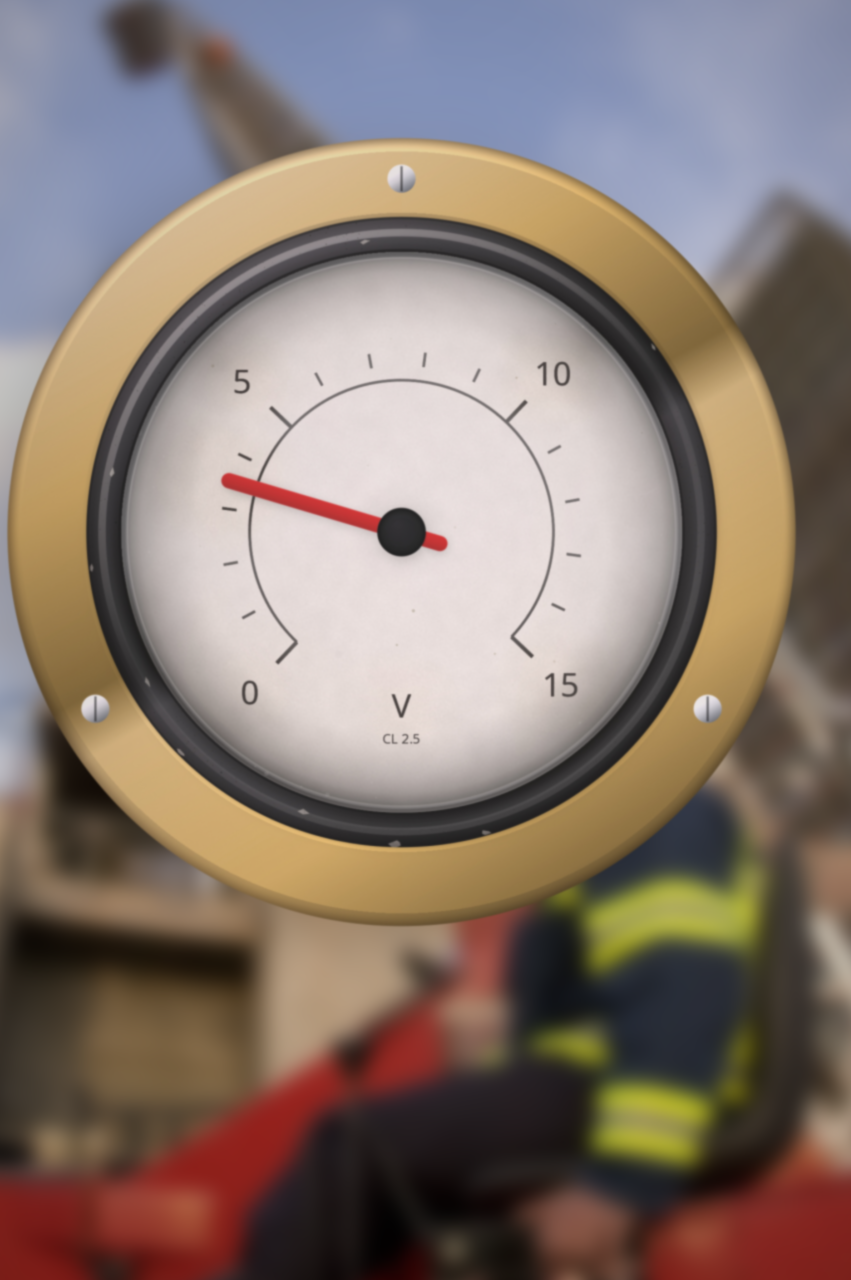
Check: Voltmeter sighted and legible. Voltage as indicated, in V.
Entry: 3.5 V
